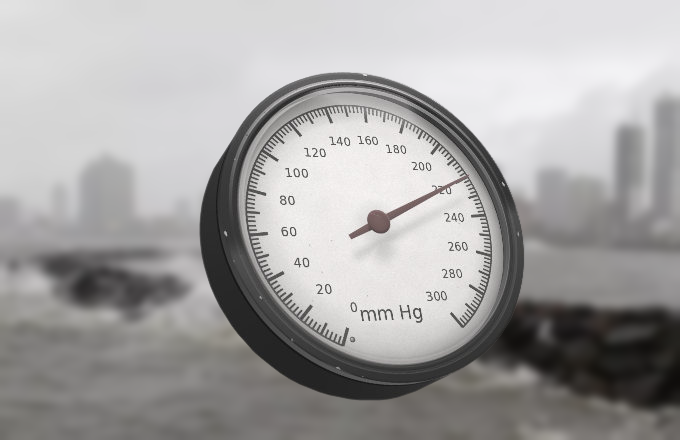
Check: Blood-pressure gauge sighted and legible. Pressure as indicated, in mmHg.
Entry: 220 mmHg
